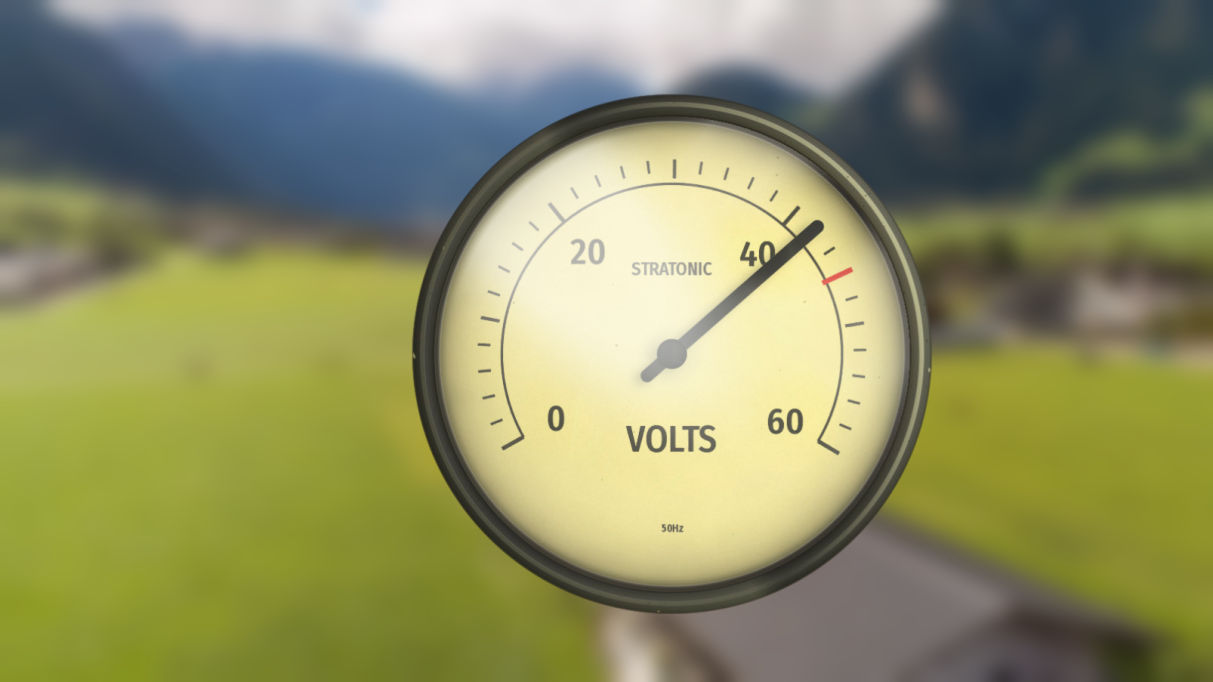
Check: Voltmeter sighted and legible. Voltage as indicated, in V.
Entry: 42 V
